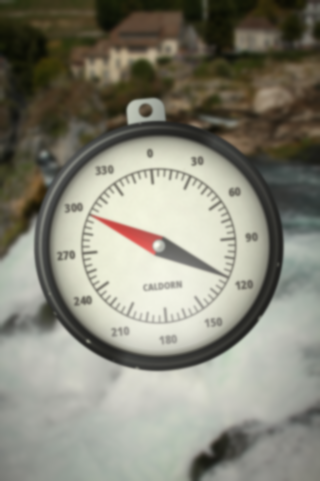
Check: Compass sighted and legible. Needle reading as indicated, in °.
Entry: 300 °
